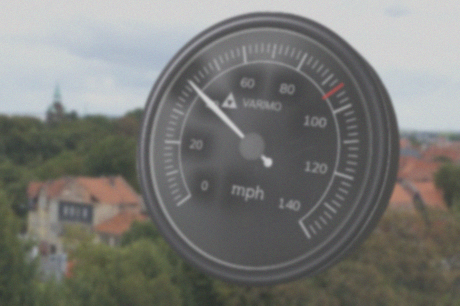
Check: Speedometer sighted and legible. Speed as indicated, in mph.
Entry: 40 mph
